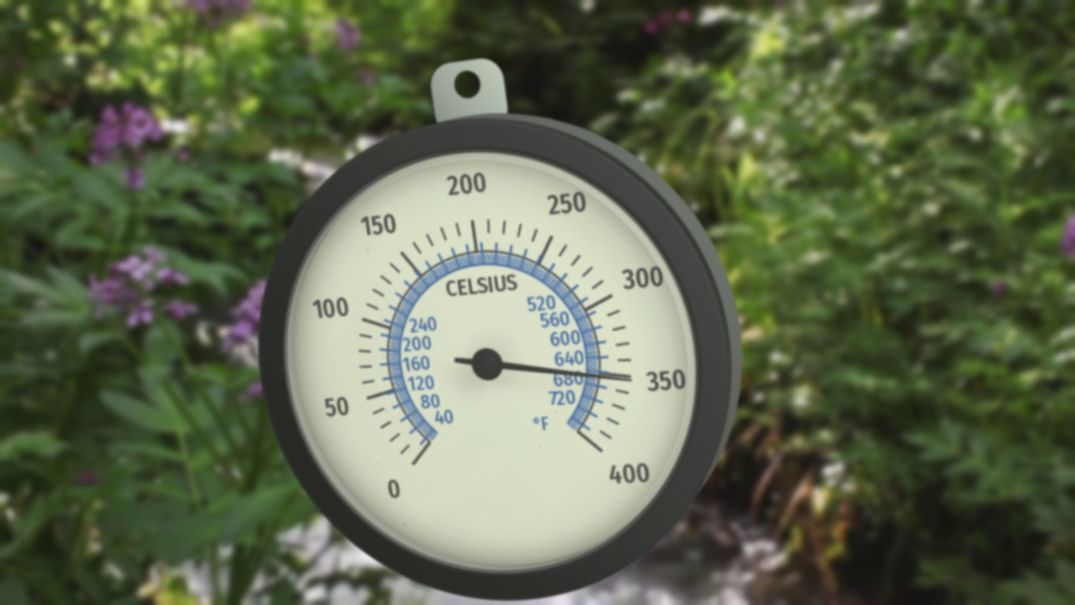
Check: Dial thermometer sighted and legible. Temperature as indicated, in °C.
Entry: 350 °C
